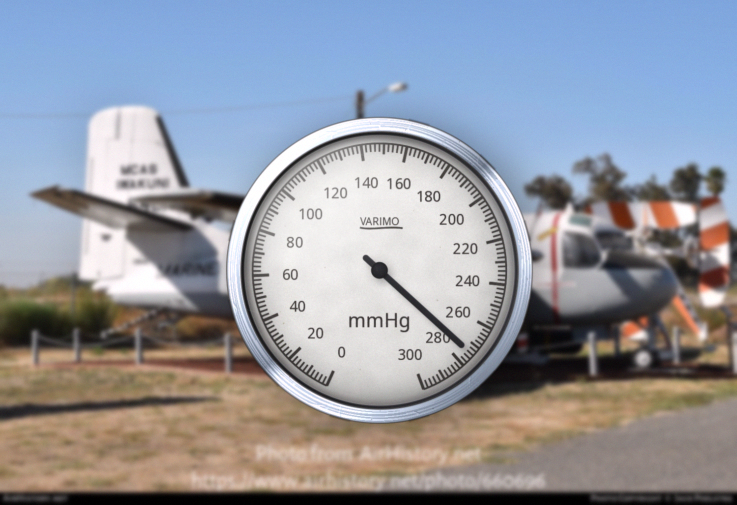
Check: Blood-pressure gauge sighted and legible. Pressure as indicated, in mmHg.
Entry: 274 mmHg
